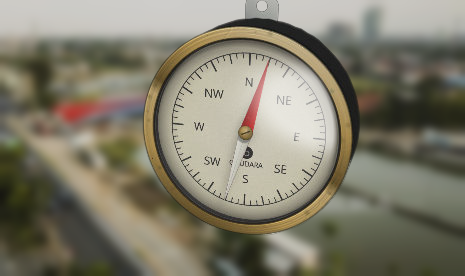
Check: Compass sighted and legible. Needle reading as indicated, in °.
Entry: 15 °
